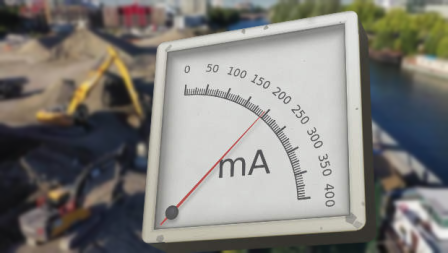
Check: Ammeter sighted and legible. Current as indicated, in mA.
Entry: 200 mA
